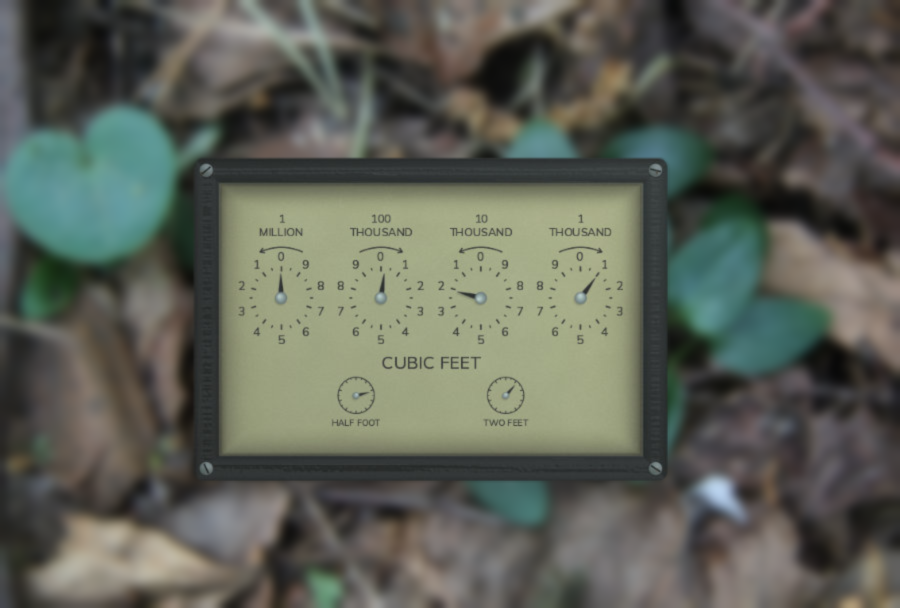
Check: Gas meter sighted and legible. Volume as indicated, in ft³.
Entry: 2100 ft³
